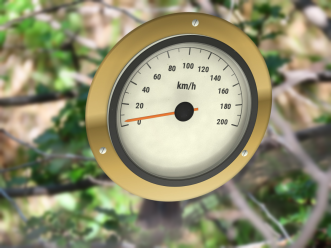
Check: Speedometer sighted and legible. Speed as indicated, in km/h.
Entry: 5 km/h
